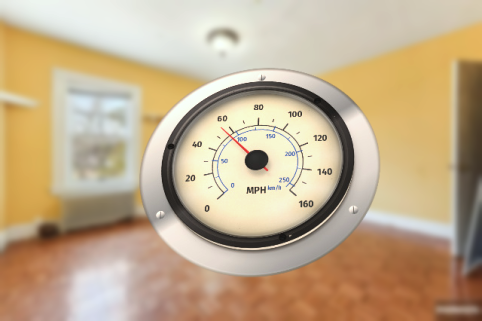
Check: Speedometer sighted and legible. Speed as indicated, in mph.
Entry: 55 mph
